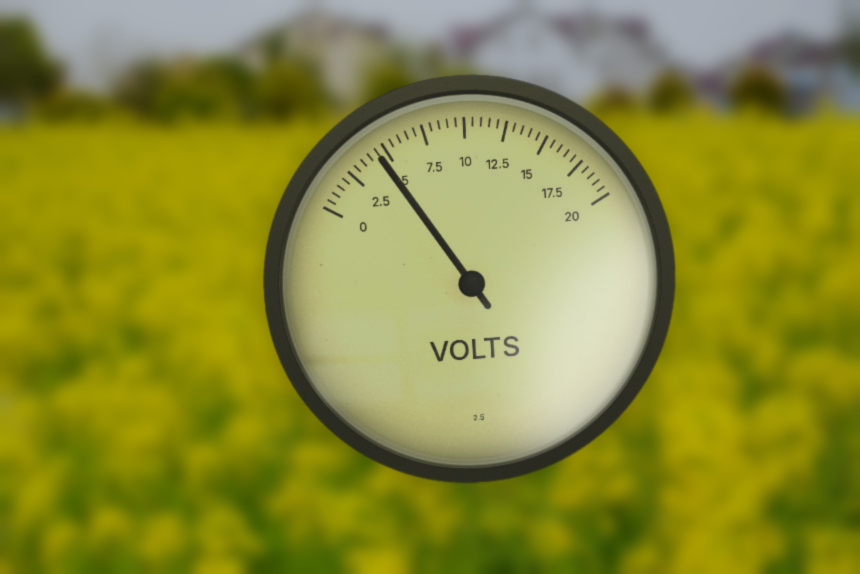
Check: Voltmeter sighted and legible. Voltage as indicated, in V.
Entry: 4.5 V
